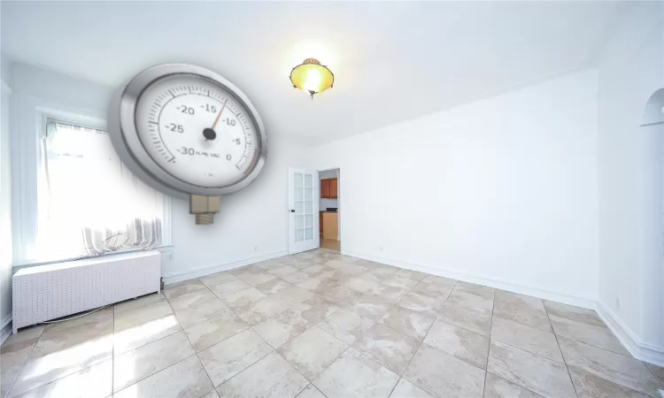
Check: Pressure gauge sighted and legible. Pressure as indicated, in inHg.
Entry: -12.5 inHg
